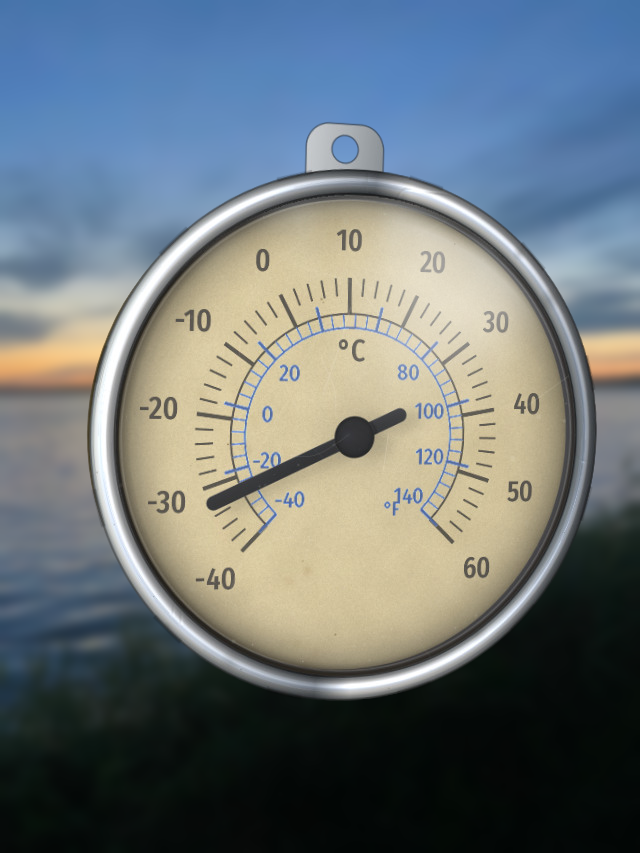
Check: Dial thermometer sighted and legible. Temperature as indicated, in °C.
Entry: -32 °C
